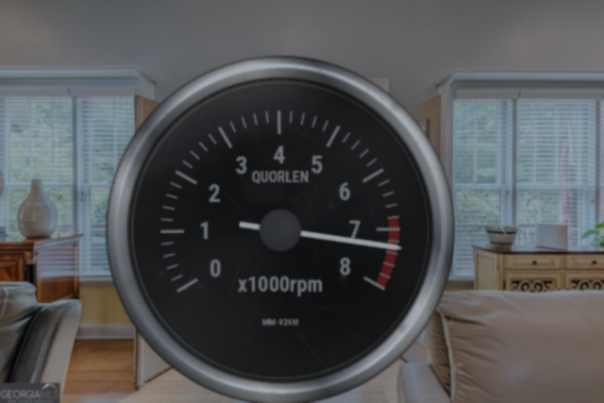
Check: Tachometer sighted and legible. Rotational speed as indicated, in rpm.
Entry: 7300 rpm
